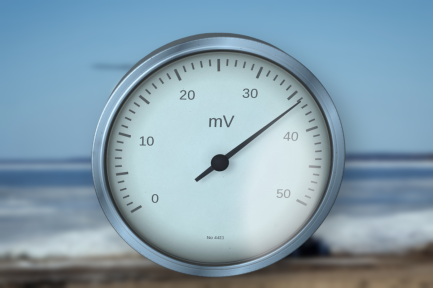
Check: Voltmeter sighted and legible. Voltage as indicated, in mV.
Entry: 36 mV
